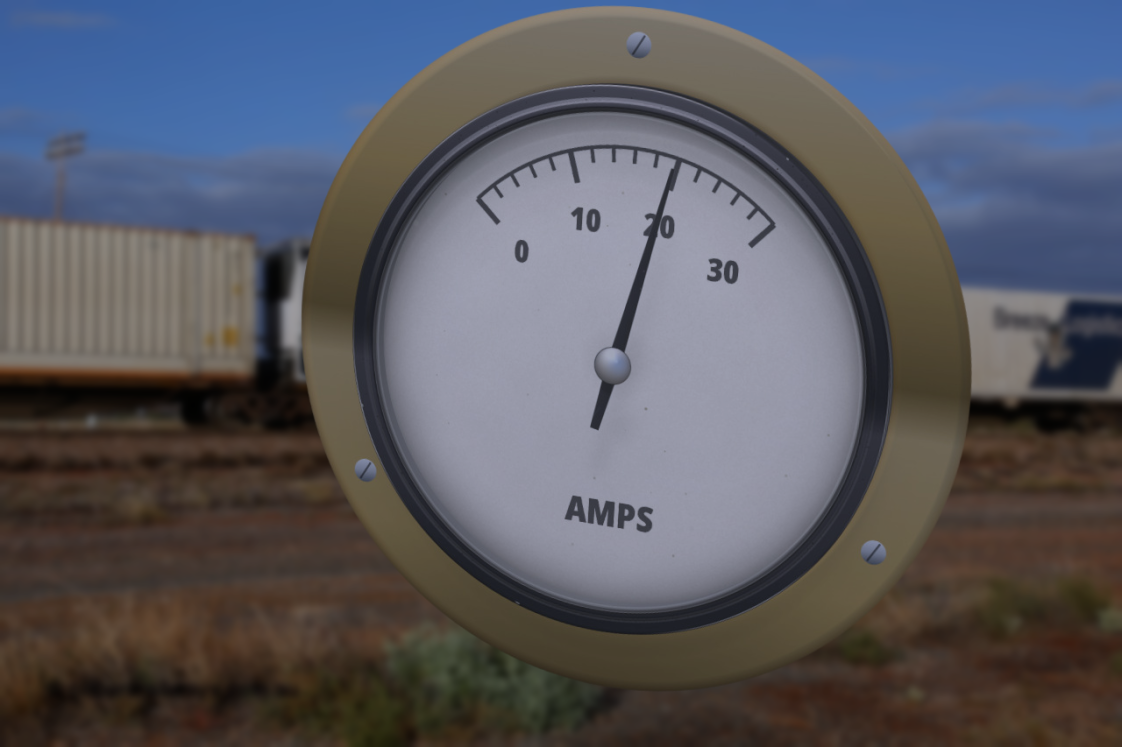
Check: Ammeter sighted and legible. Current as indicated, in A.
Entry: 20 A
